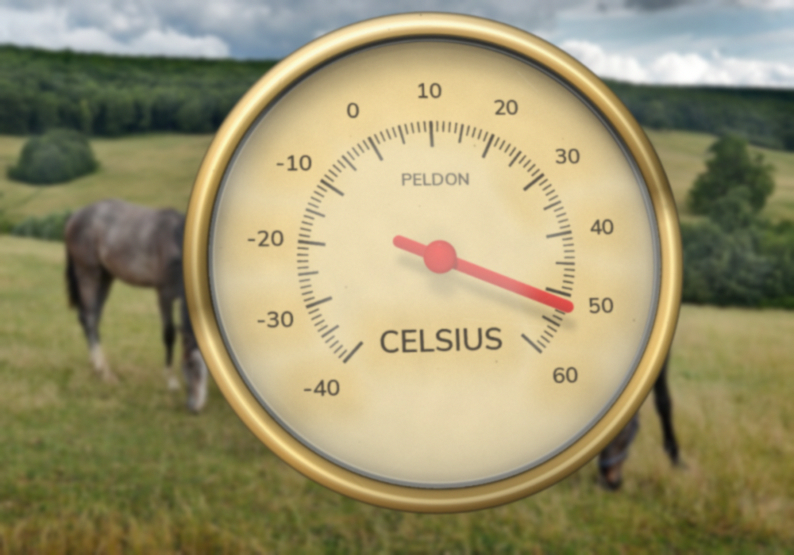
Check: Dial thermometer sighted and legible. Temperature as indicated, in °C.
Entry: 52 °C
